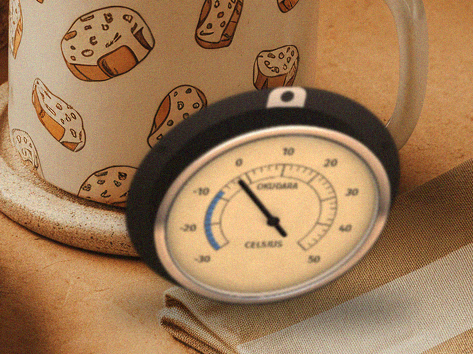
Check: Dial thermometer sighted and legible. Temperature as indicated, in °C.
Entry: -2 °C
